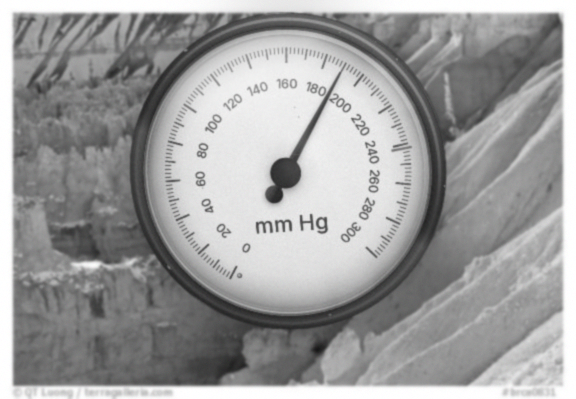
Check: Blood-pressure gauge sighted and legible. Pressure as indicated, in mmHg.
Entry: 190 mmHg
